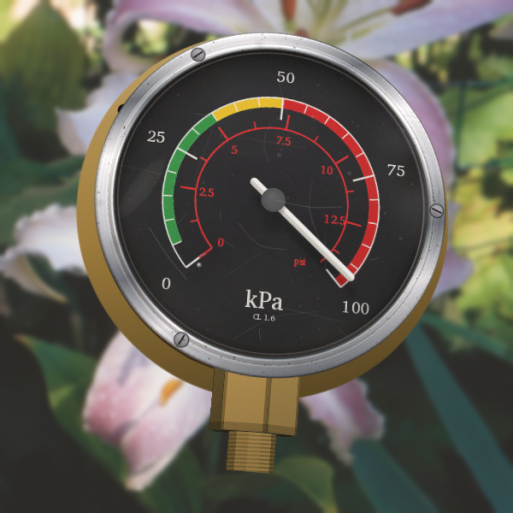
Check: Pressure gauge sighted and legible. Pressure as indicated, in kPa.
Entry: 97.5 kPa
